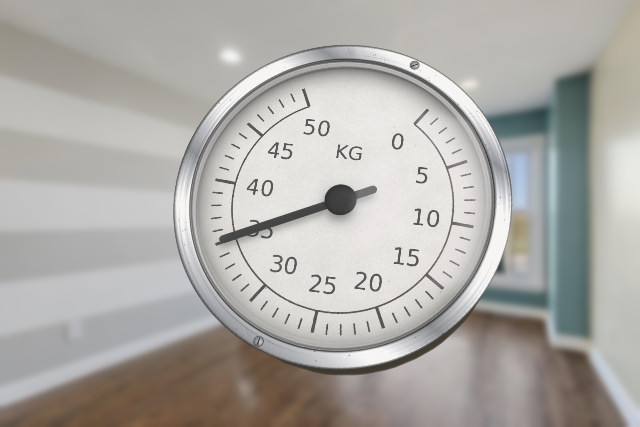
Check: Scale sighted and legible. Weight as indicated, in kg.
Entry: 35 kg
